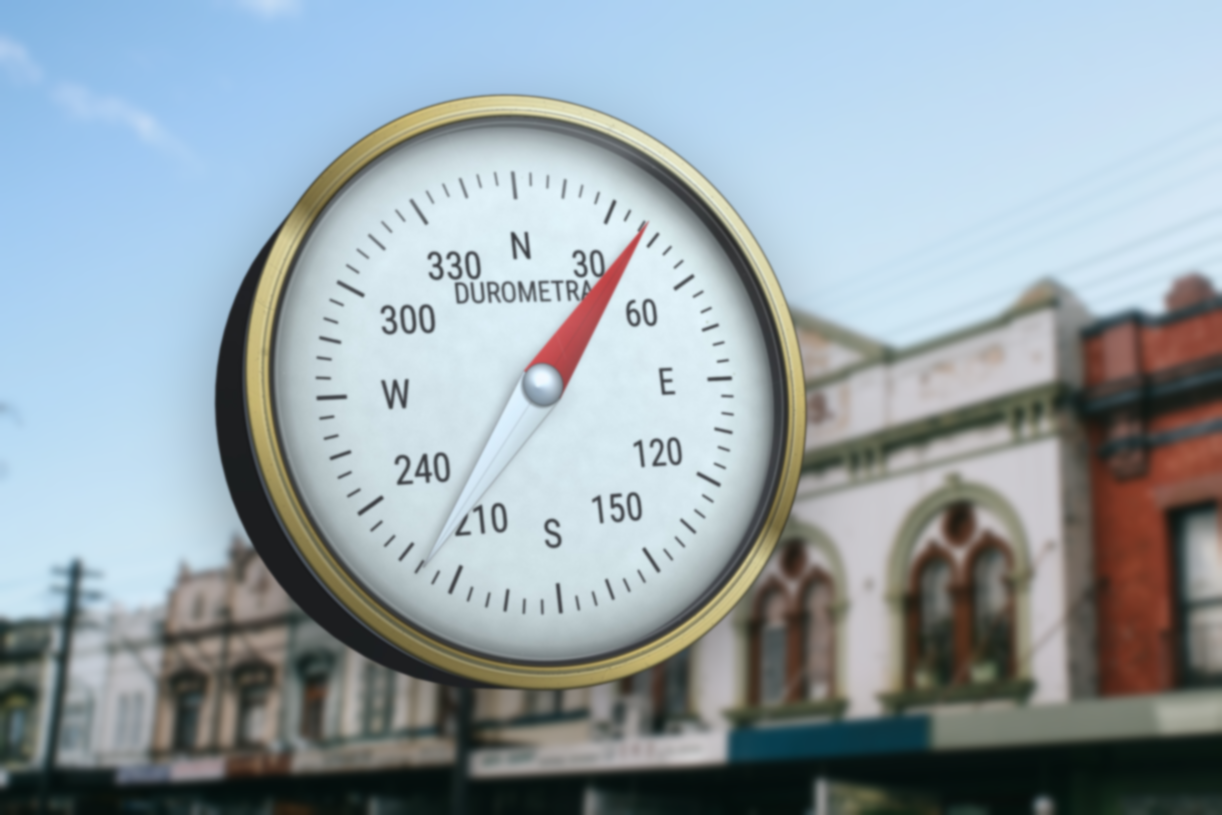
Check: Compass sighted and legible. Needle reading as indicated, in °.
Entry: 40 °
